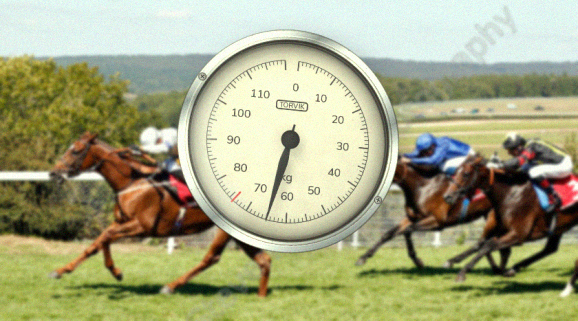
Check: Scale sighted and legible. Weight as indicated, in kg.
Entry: 65 kg
